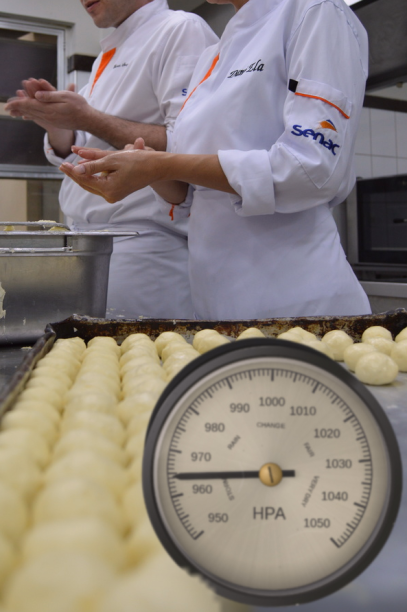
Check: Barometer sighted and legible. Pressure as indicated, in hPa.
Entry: 965 hPa
